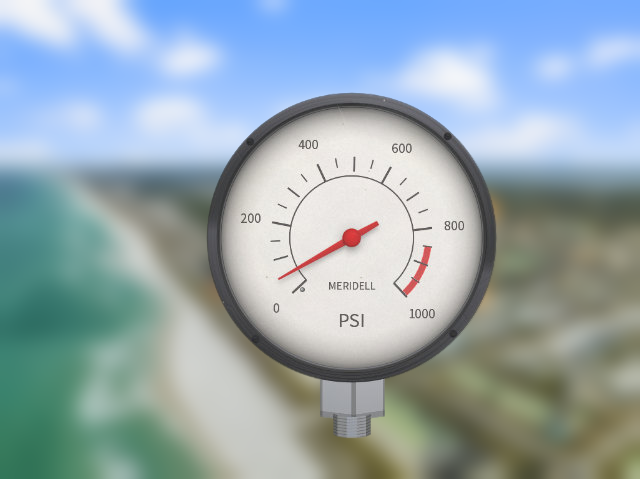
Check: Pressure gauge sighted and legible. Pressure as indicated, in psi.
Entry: 50 psi
